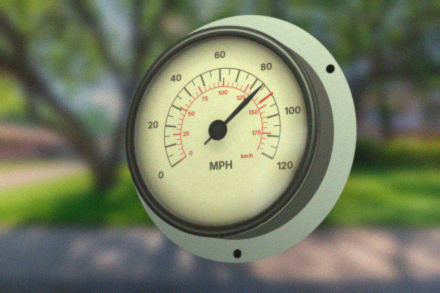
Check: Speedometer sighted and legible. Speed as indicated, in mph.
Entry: 85 mph
